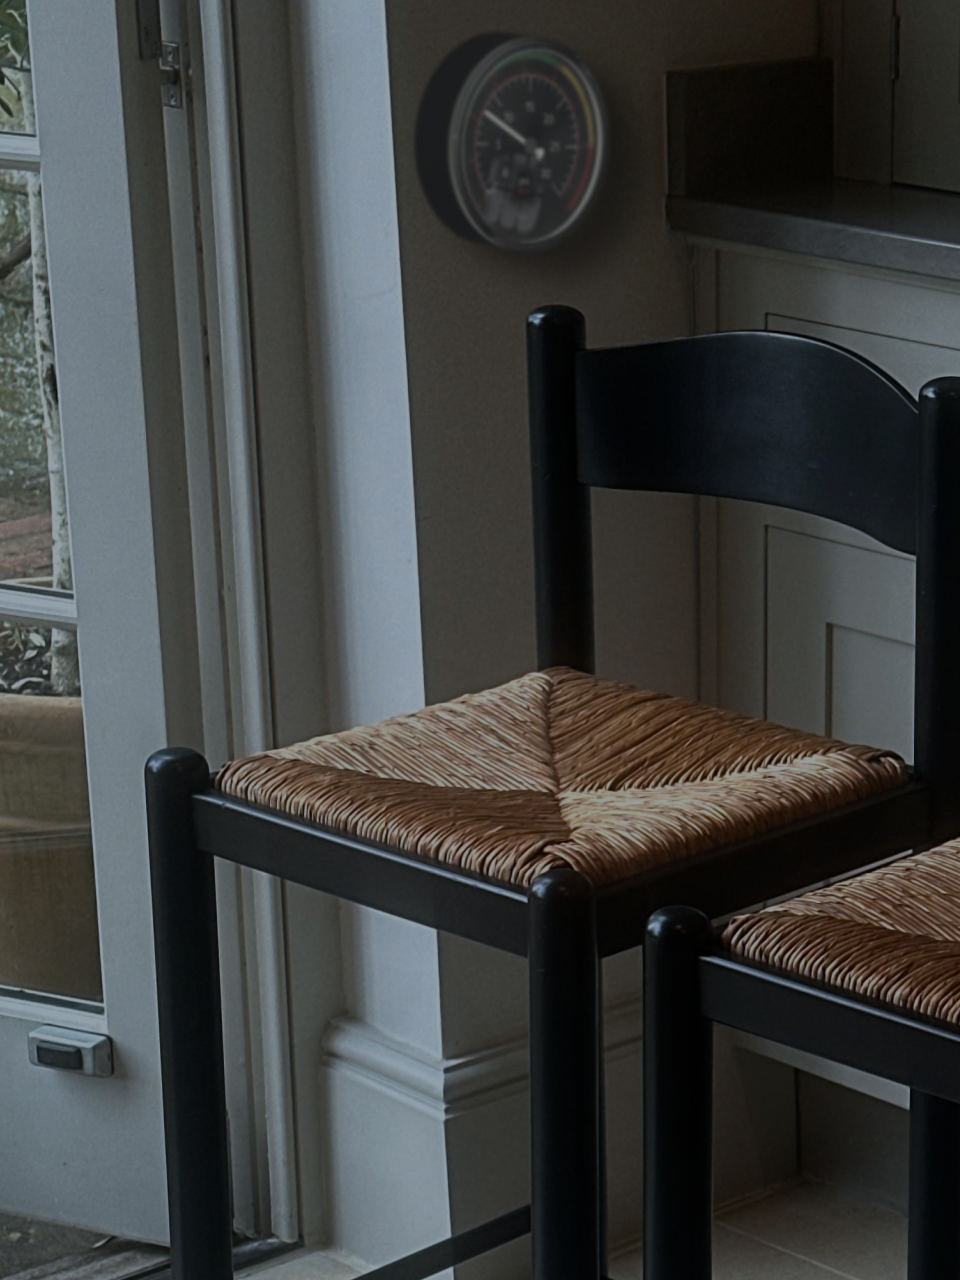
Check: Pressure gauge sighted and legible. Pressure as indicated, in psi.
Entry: 8 psi
